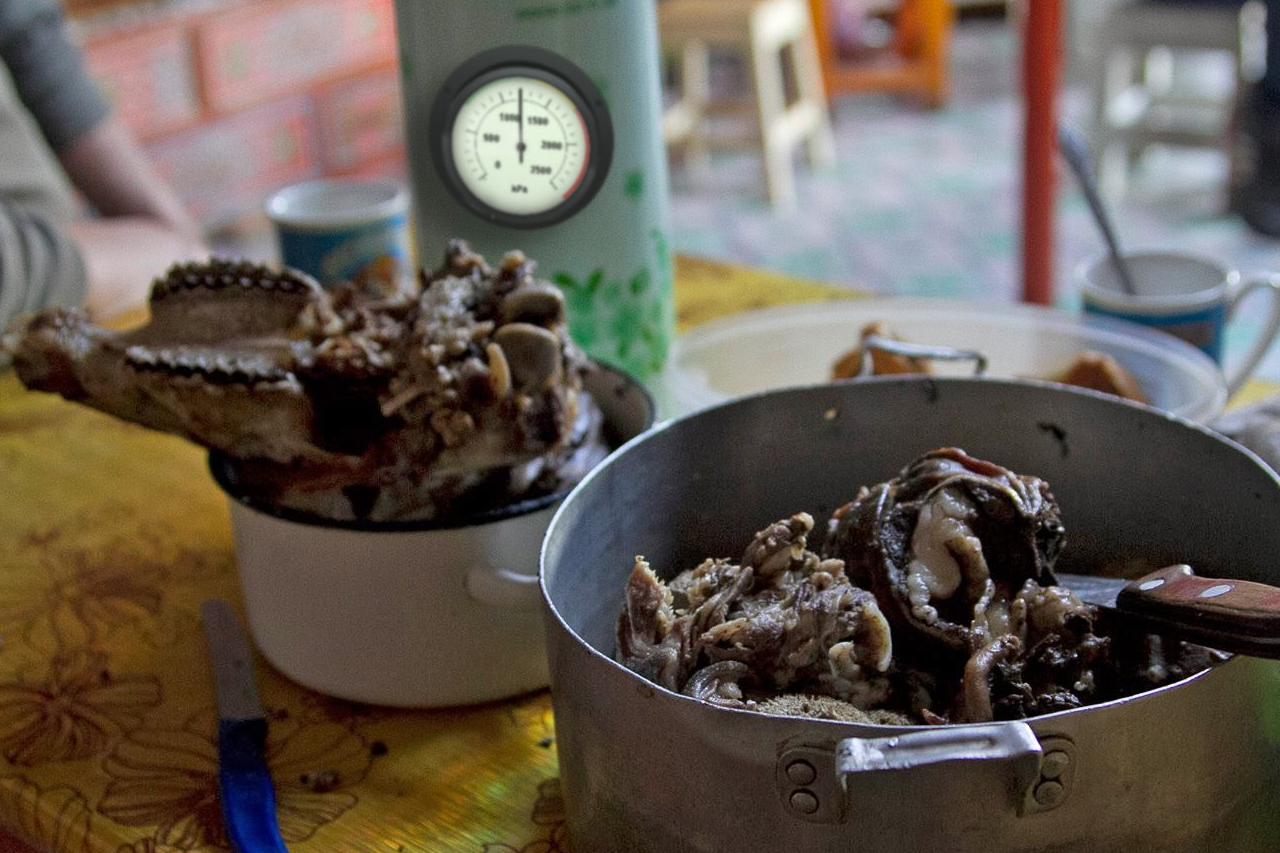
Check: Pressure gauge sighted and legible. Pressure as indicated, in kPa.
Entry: 1200 kPa
